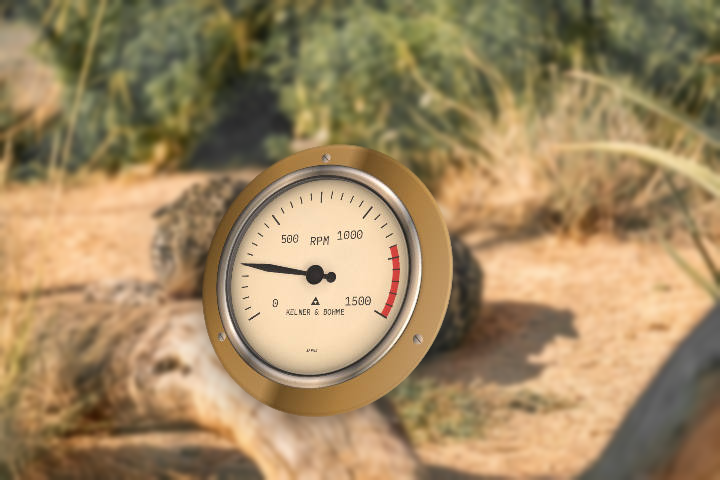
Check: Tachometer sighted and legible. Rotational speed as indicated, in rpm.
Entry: 250 rpm
